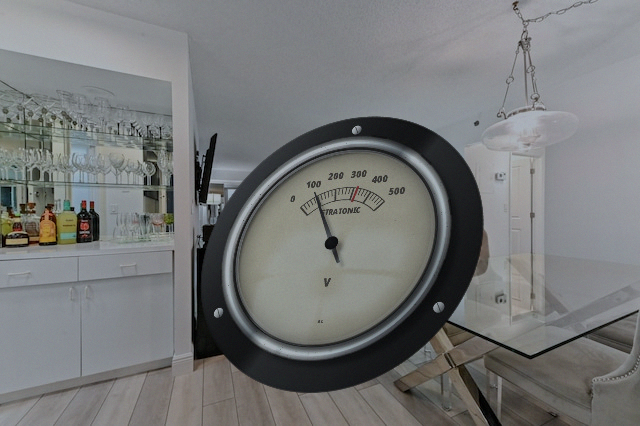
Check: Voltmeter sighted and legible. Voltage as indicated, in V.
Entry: 100 V
